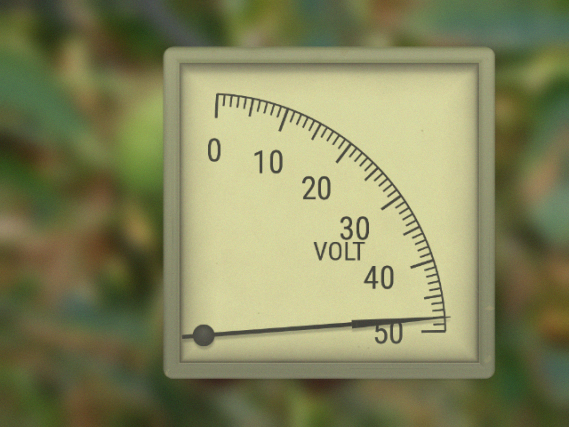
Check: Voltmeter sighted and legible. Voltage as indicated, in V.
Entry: 48 V
